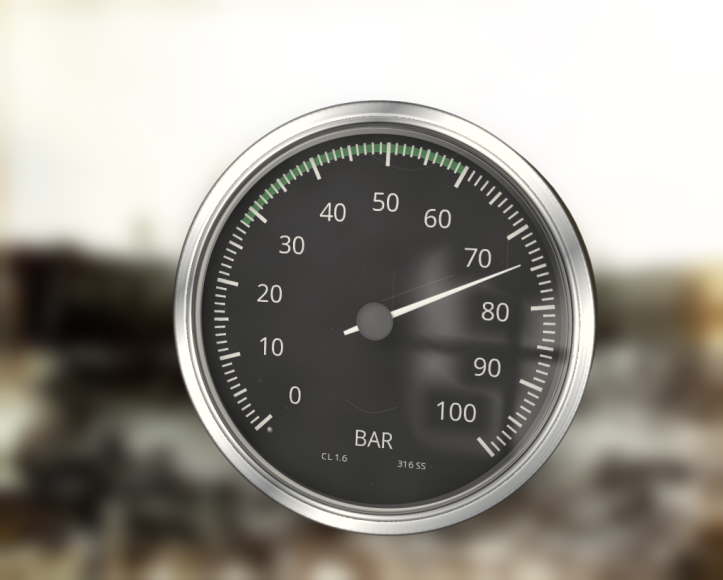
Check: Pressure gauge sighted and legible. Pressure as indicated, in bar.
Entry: 74 bar
